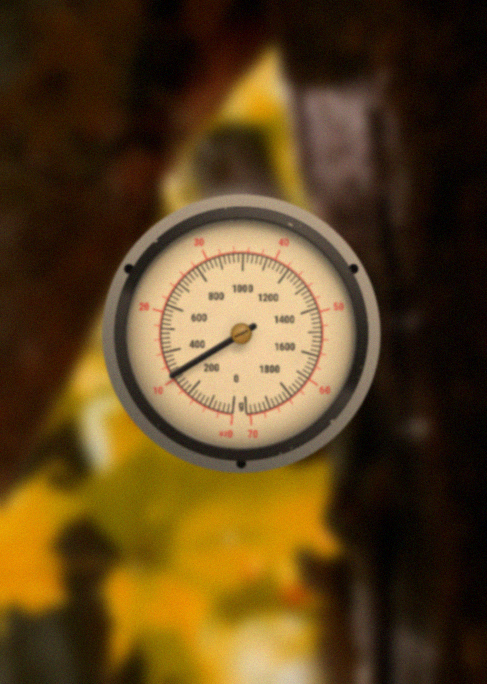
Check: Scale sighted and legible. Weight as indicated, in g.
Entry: 300 g
